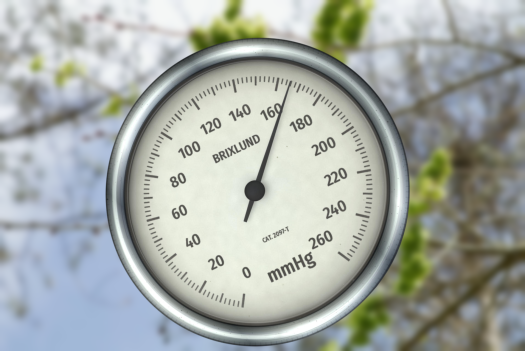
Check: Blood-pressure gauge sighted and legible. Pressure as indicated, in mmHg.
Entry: 166 mmHg
